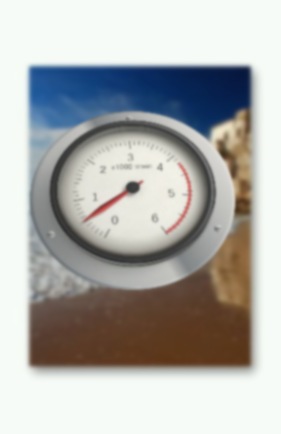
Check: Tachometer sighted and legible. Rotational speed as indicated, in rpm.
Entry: 500 rpm
